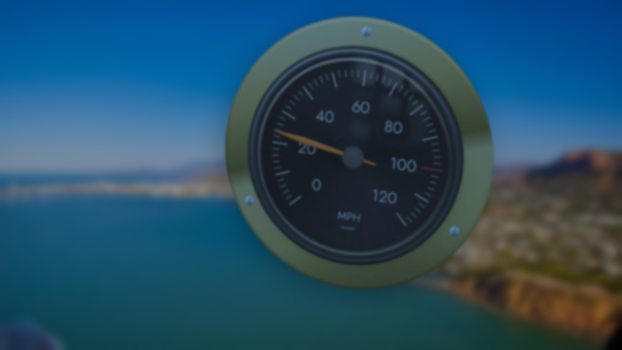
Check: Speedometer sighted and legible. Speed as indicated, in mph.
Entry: 24 mph
